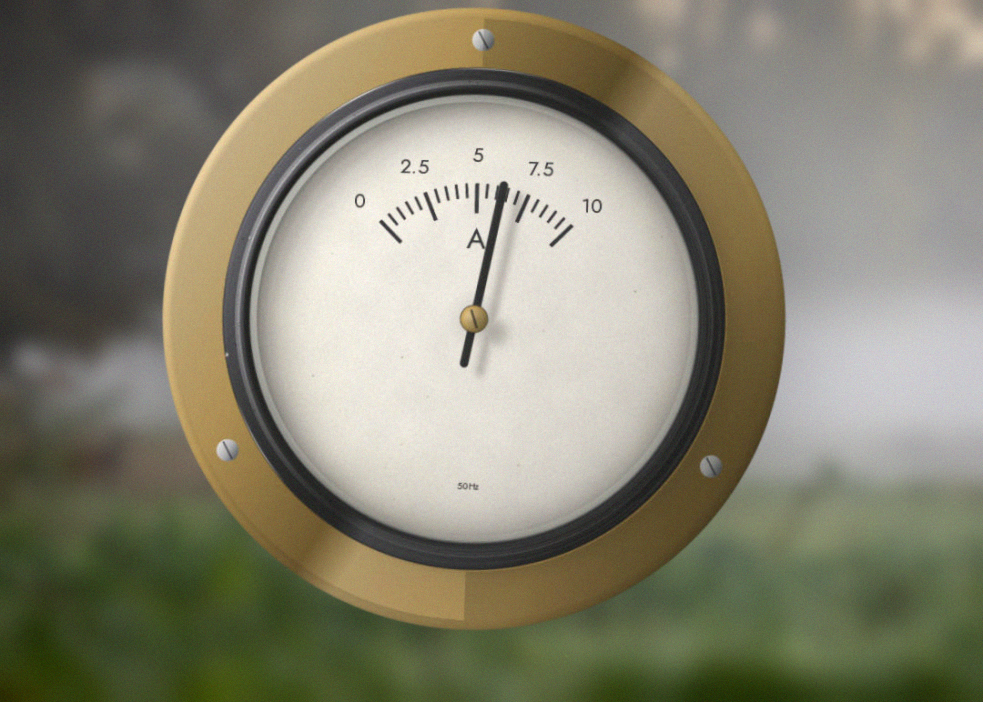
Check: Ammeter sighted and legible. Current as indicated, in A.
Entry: 6.25 A
